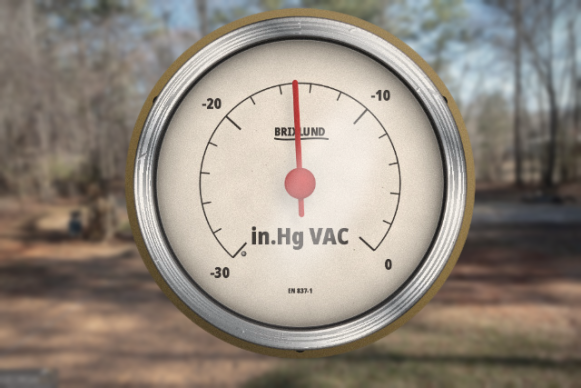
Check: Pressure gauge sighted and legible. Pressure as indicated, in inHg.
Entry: -15 inHg
